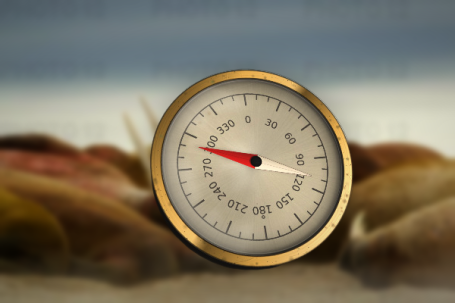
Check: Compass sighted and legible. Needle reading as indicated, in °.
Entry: 290 °
